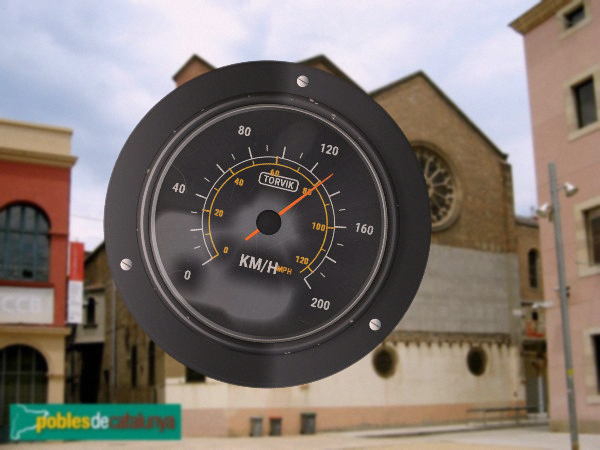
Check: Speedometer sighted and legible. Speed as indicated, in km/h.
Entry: 130 km/h
